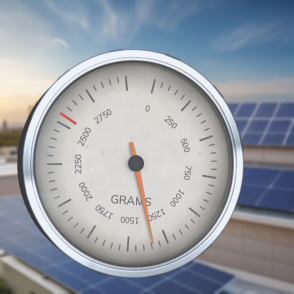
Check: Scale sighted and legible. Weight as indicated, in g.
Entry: 1350 g
